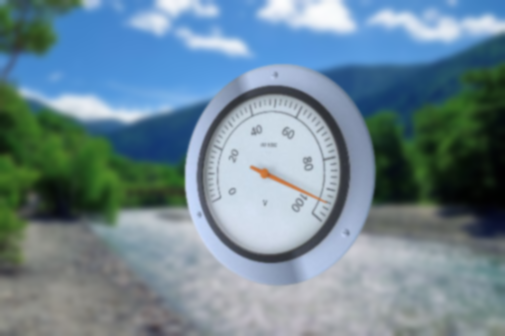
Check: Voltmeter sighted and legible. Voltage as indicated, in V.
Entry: 94 V
